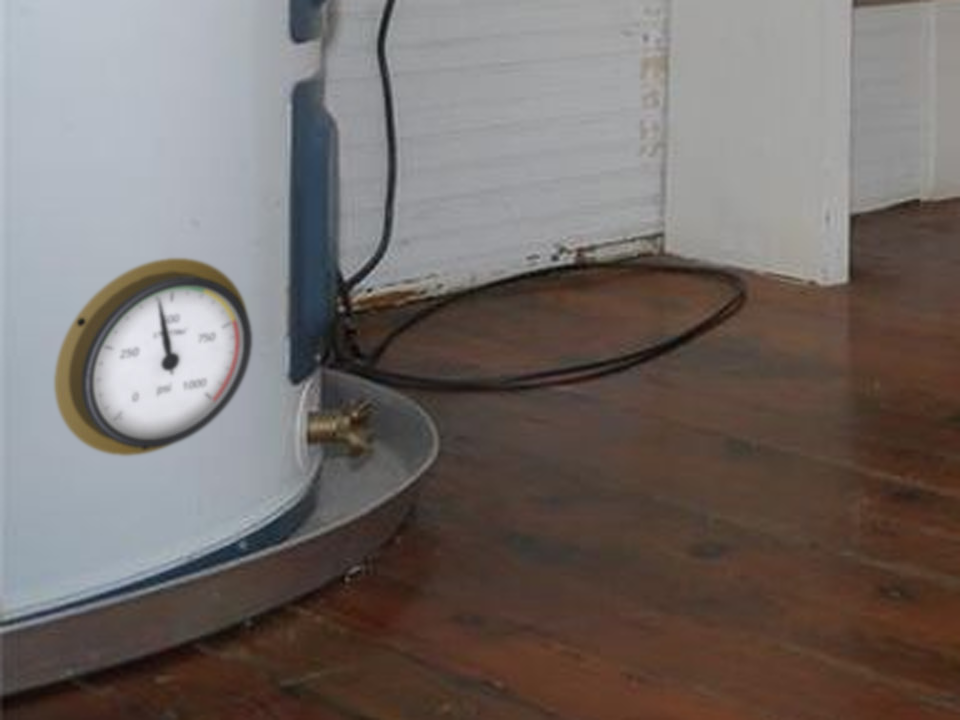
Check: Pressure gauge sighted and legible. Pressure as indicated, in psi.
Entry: 450 psi
